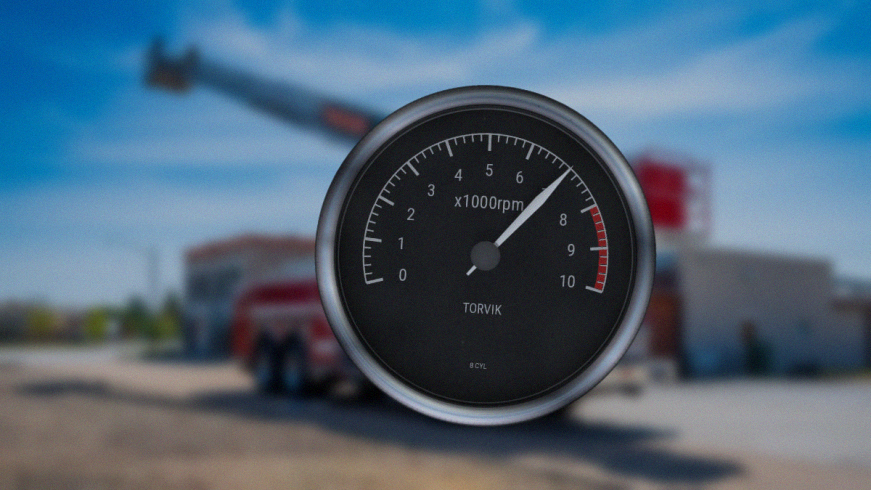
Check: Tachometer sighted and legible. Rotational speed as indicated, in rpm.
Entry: 7000 rpm
